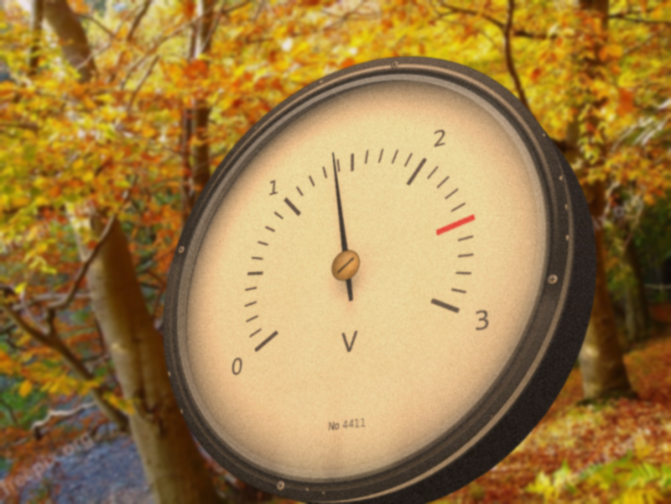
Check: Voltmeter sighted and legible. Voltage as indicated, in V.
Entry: 1.4 V
